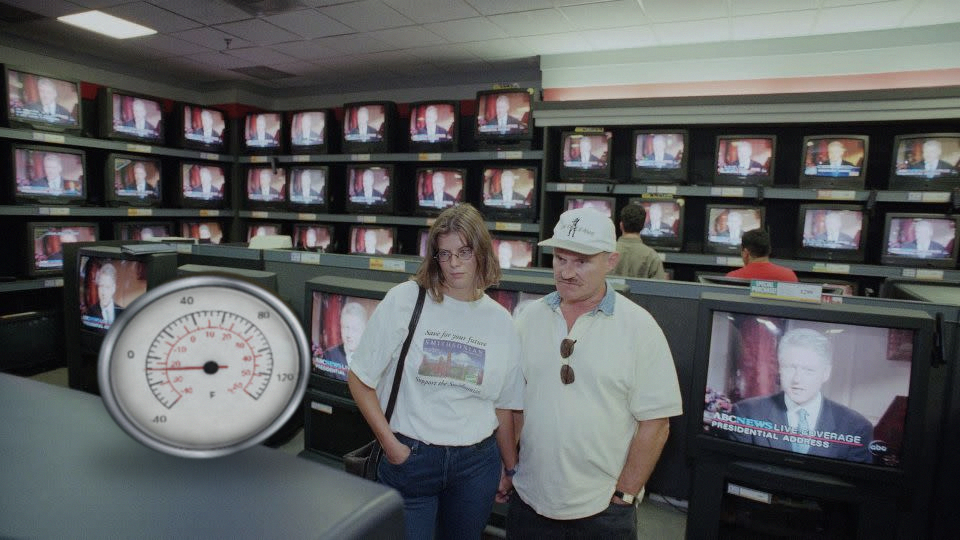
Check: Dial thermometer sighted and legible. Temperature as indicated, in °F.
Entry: -8 °F
